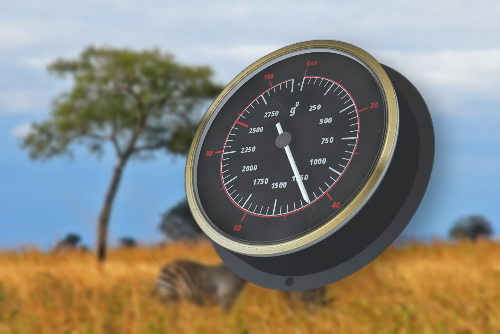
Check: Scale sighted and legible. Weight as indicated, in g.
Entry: 1250 g
